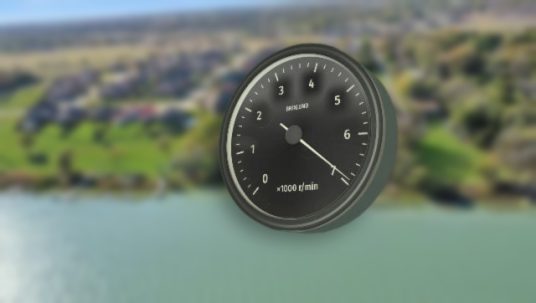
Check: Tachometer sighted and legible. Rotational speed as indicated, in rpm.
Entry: 6900 rpm
